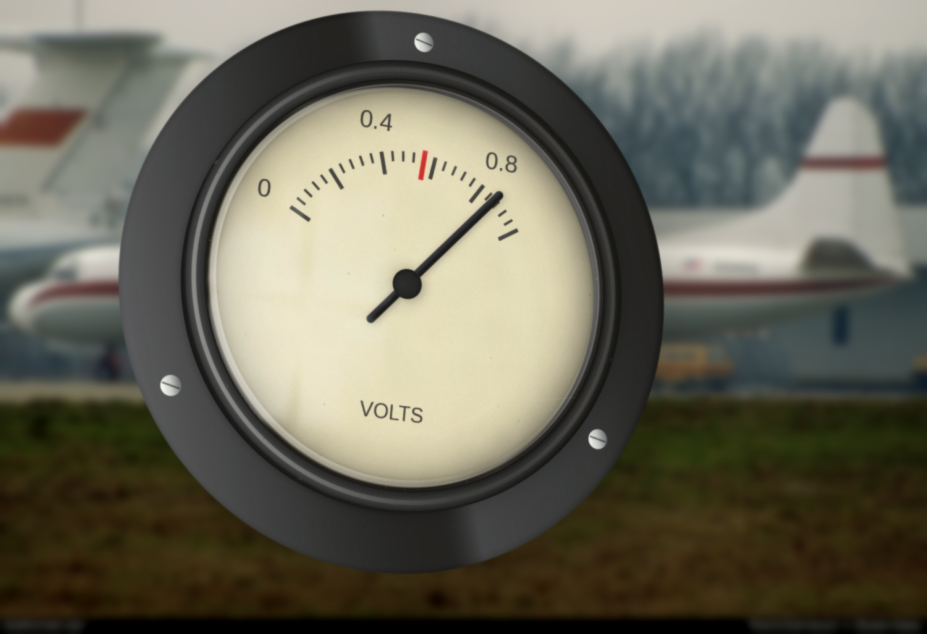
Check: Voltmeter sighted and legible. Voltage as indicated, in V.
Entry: 0.86 V
